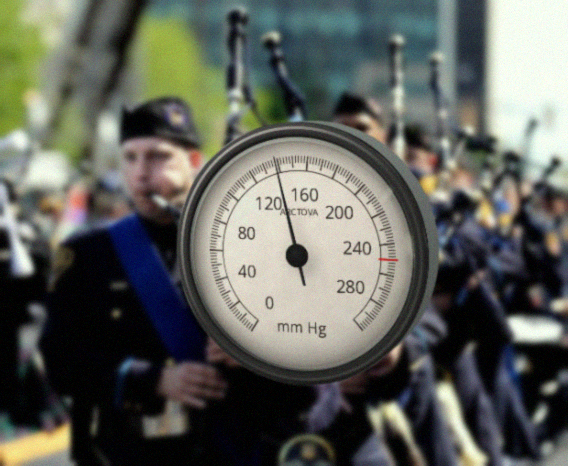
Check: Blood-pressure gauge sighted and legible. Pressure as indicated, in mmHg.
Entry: 140 mmHg
